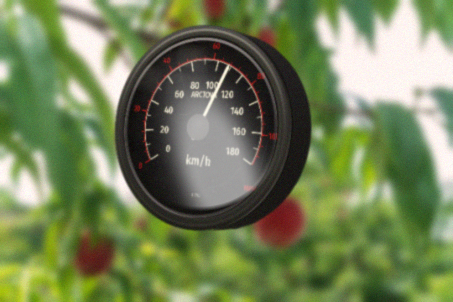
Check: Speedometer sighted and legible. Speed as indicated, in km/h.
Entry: 110 km/h
